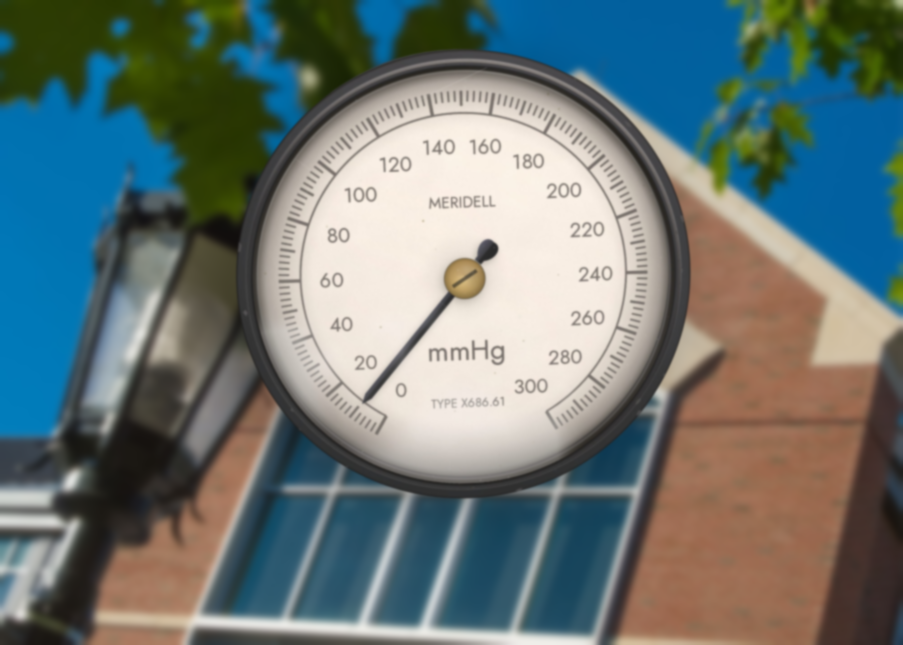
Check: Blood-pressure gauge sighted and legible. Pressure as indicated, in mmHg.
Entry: 10 mmHg
